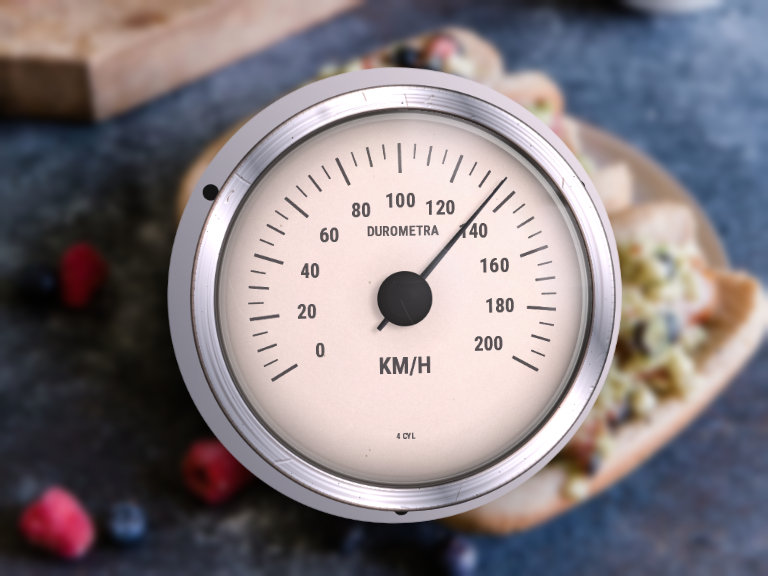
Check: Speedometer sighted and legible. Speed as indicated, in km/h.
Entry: 135 km/h
